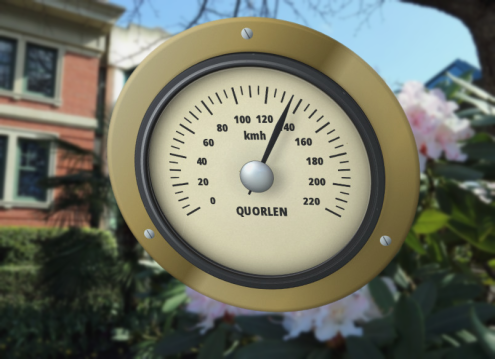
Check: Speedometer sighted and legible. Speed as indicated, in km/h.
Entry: 135 km/h
